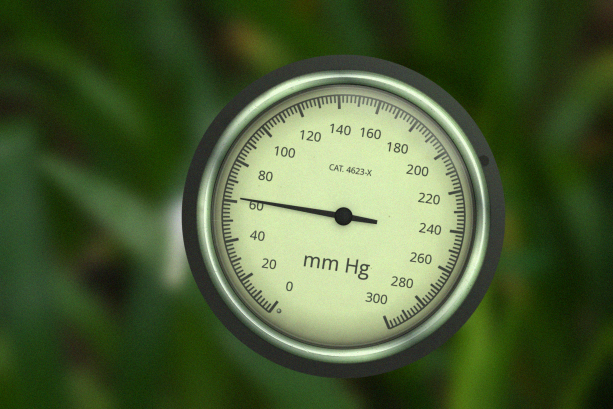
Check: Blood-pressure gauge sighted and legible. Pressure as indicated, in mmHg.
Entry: 62 mmHg
